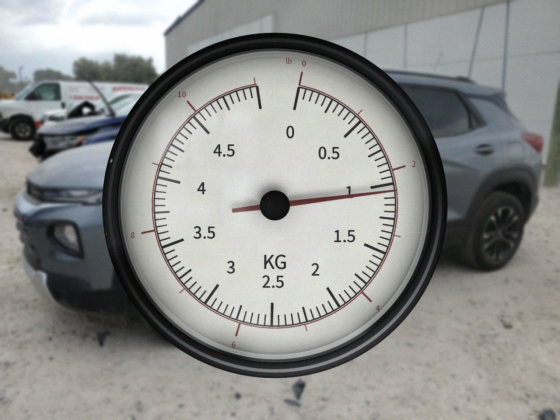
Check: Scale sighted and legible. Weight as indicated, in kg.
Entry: 1.05 kg
